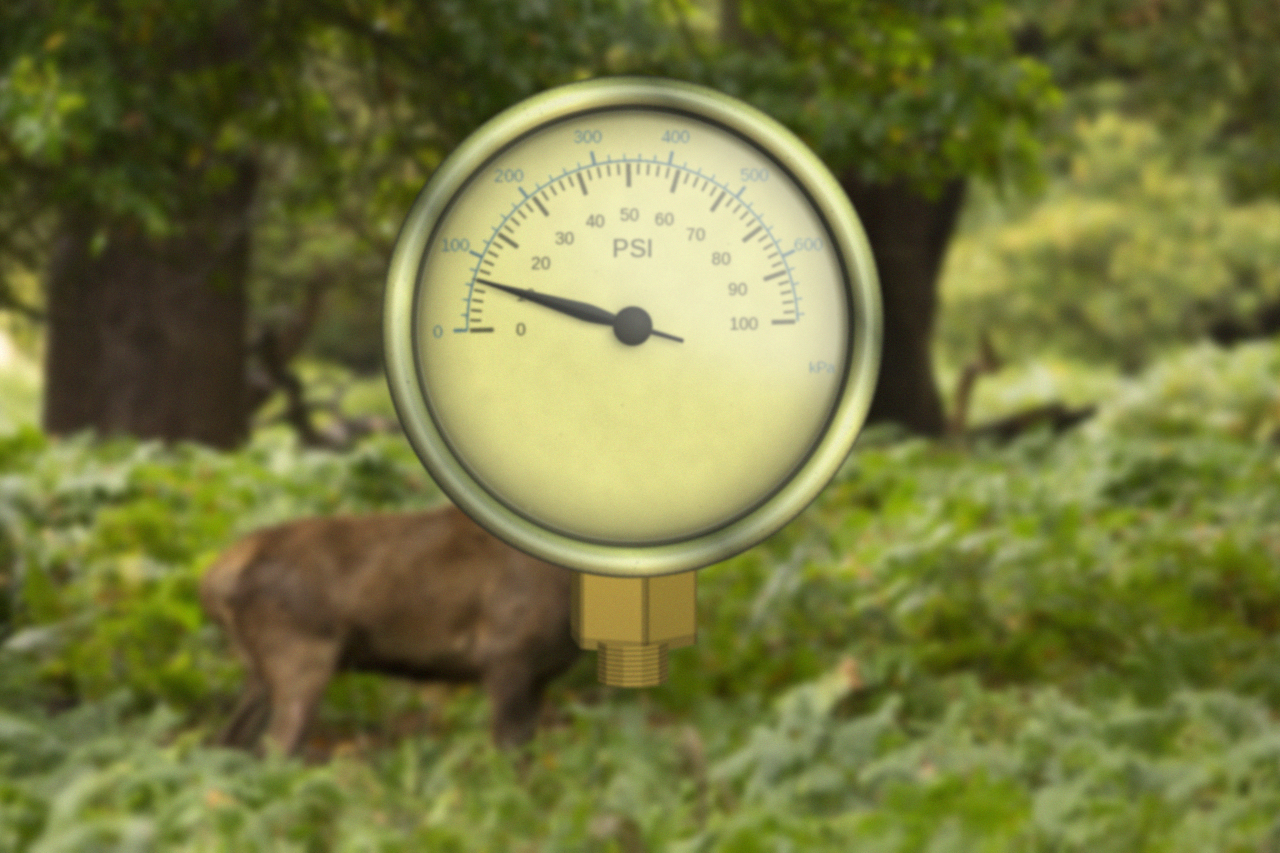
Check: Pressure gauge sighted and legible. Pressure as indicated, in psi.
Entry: 10 psi
